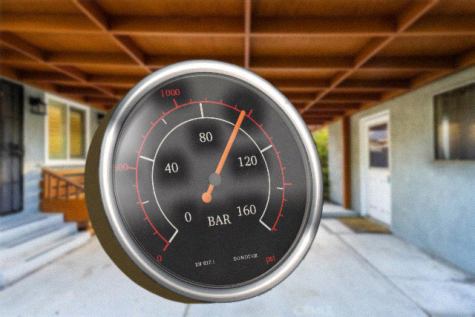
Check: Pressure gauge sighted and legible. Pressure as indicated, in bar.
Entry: 100 bar
